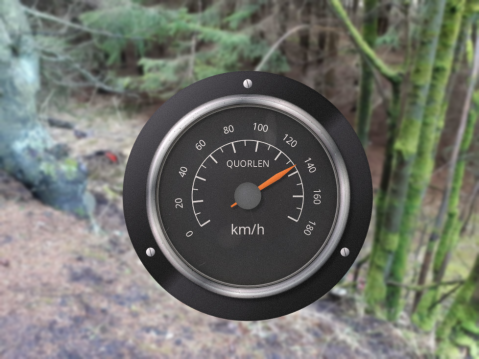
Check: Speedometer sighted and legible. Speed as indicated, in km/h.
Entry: 135 km/h
